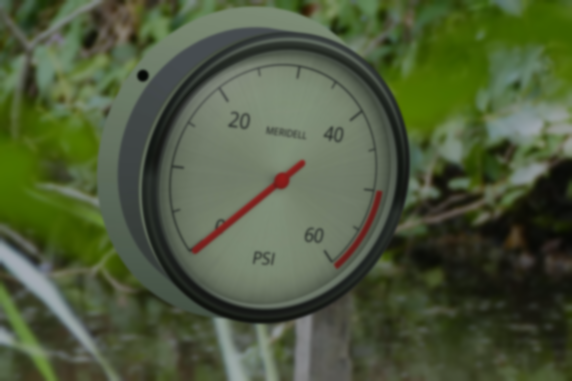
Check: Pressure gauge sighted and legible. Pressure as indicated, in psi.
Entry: 0 psi
